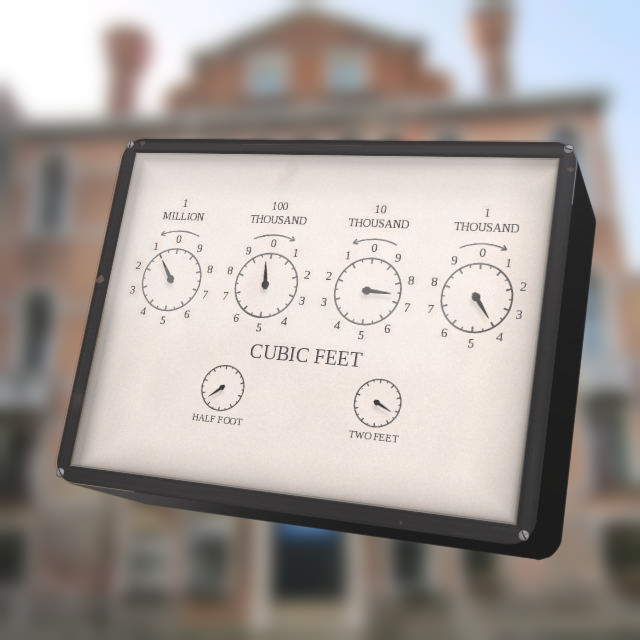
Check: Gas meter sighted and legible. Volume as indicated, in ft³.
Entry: 97400 ft³
